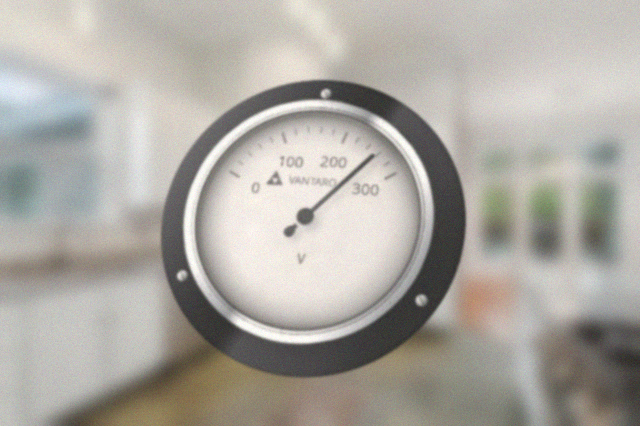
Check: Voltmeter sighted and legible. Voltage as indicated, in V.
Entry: 260 V
